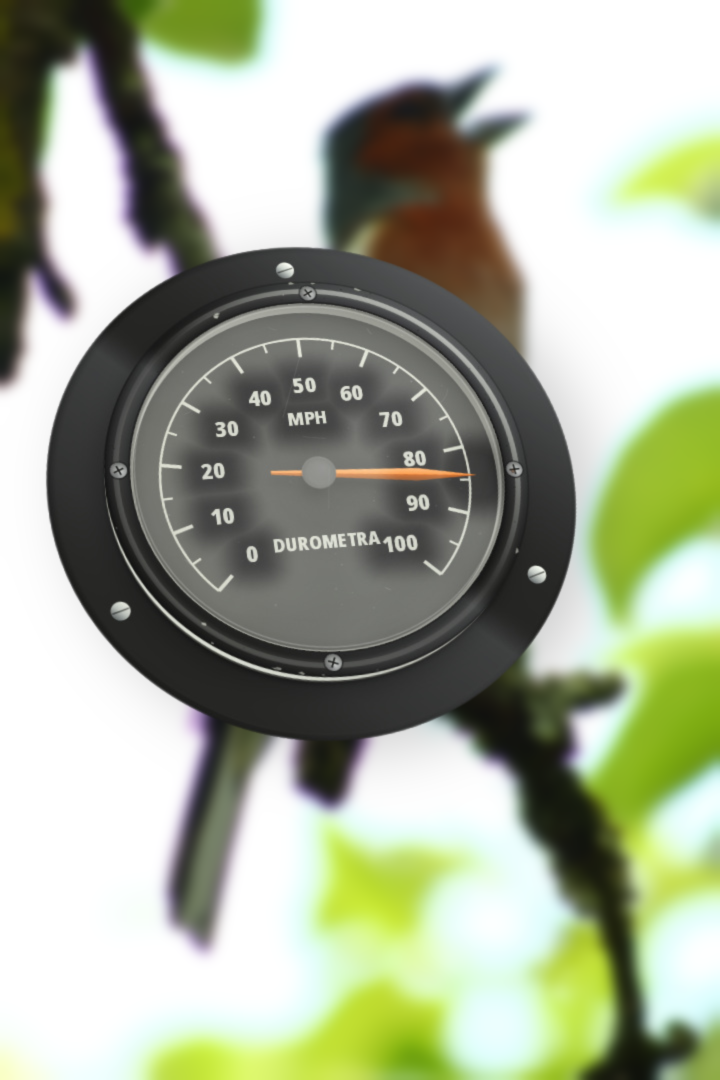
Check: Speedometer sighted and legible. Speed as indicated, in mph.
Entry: 85 mph
